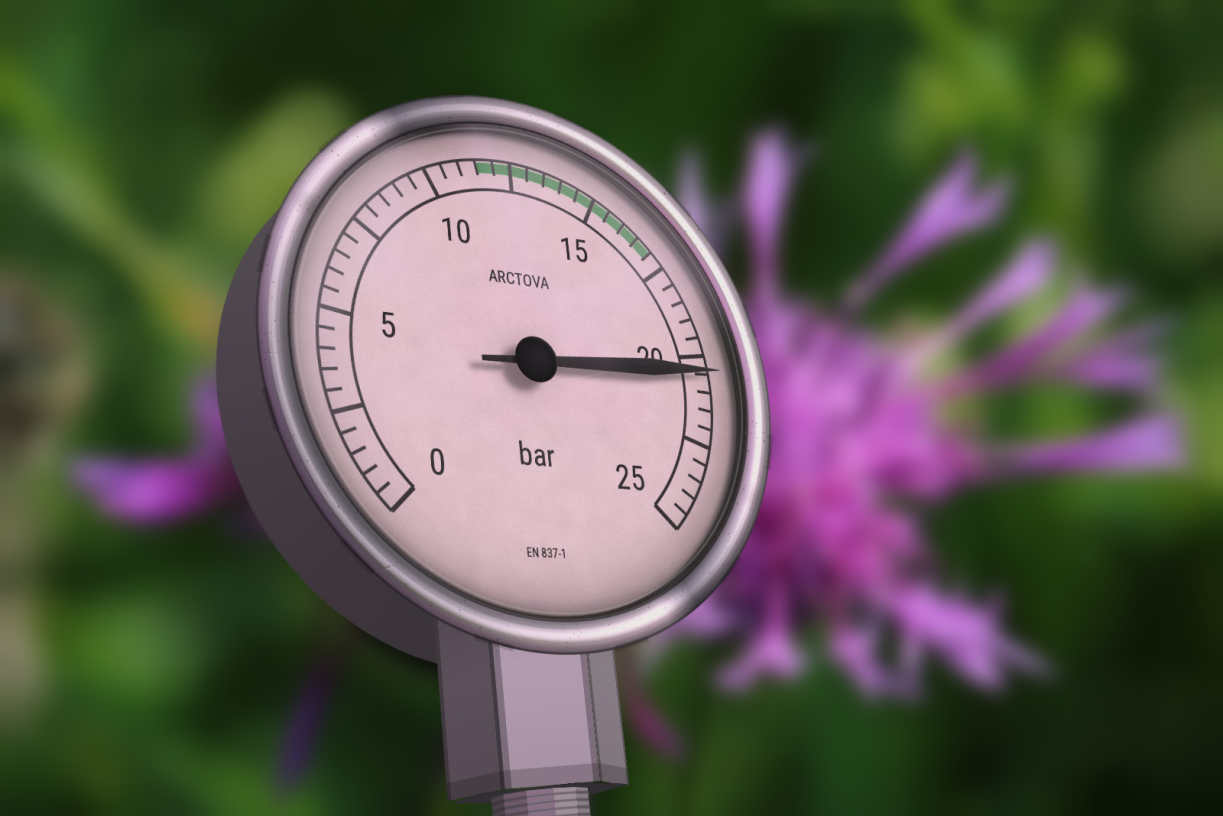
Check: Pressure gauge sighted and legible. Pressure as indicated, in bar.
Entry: 20.5 bar
